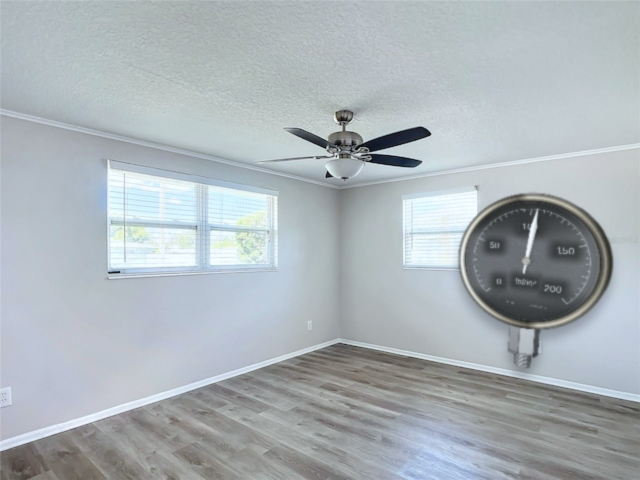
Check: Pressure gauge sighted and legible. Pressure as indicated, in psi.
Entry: 105 psi
